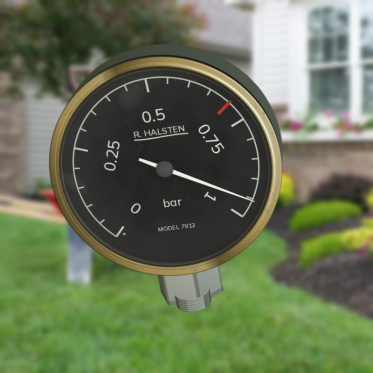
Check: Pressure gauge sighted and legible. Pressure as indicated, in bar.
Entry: 0.95 bar
